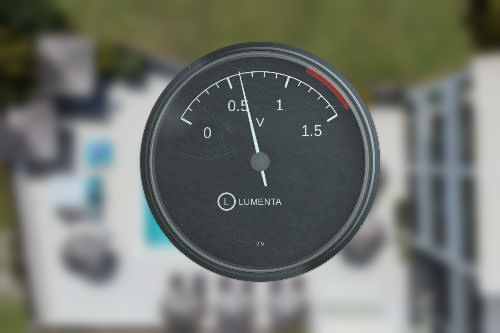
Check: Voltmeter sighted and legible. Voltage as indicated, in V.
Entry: 0.6 V
